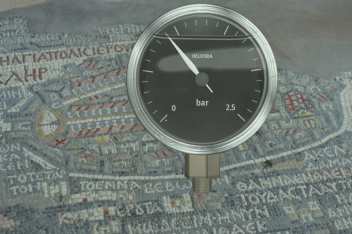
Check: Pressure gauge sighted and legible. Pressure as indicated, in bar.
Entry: 0.9 bar
